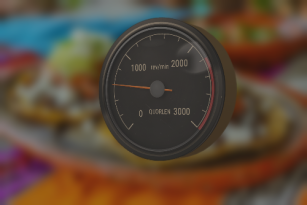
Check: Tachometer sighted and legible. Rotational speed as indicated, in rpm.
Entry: 600 rpm
